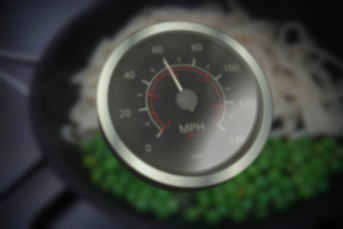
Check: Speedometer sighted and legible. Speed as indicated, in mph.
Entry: 60 mph
